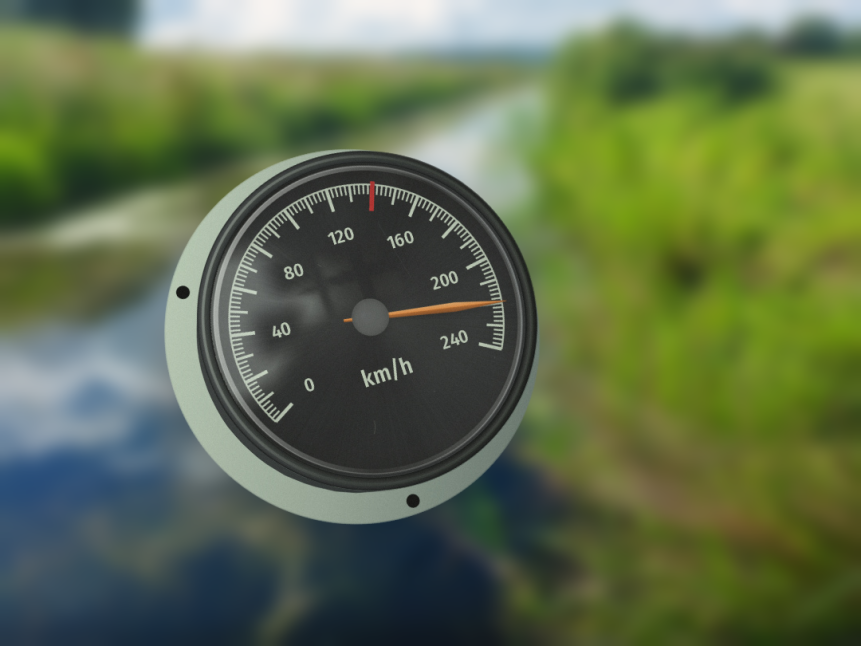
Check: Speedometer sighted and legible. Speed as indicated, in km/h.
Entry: 220 km/h
